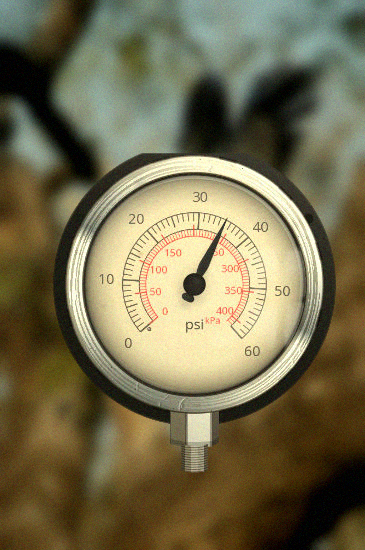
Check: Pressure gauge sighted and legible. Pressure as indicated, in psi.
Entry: 35 psi
